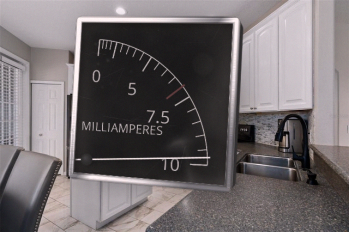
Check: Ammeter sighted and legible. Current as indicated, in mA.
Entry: 9.75 mA
